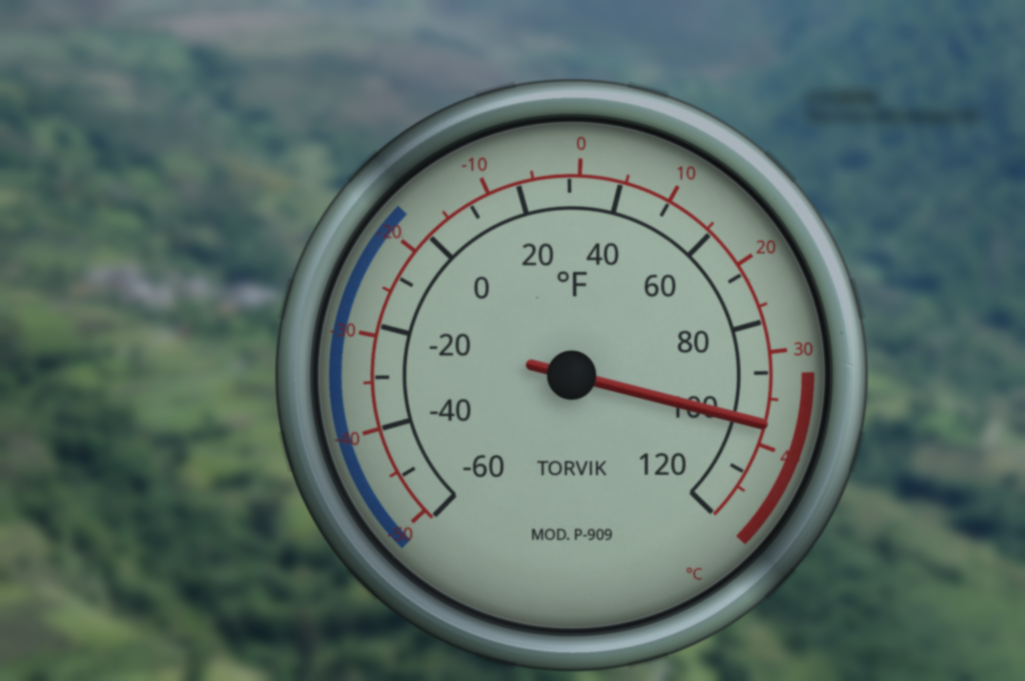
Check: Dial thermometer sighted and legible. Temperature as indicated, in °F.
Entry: 100 °F
